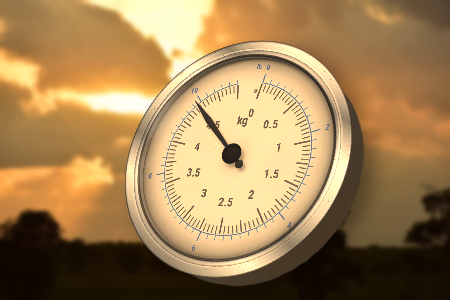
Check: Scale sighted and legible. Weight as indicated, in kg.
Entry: 4.5 kg
